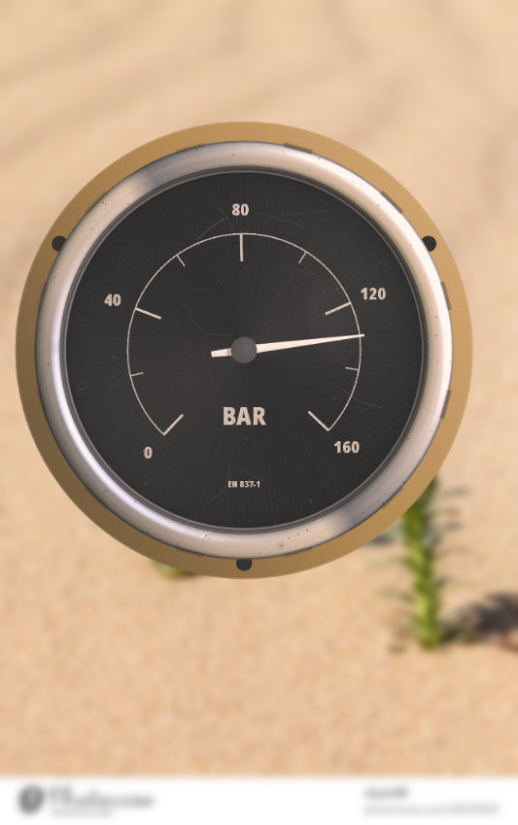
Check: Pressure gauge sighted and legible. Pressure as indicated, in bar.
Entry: 130 bar
